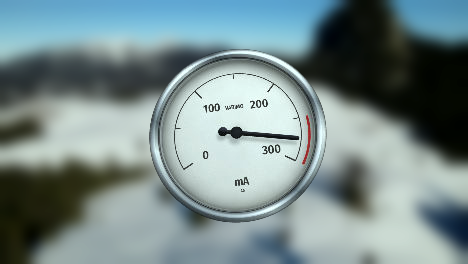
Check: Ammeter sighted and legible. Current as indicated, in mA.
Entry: 275 mA
